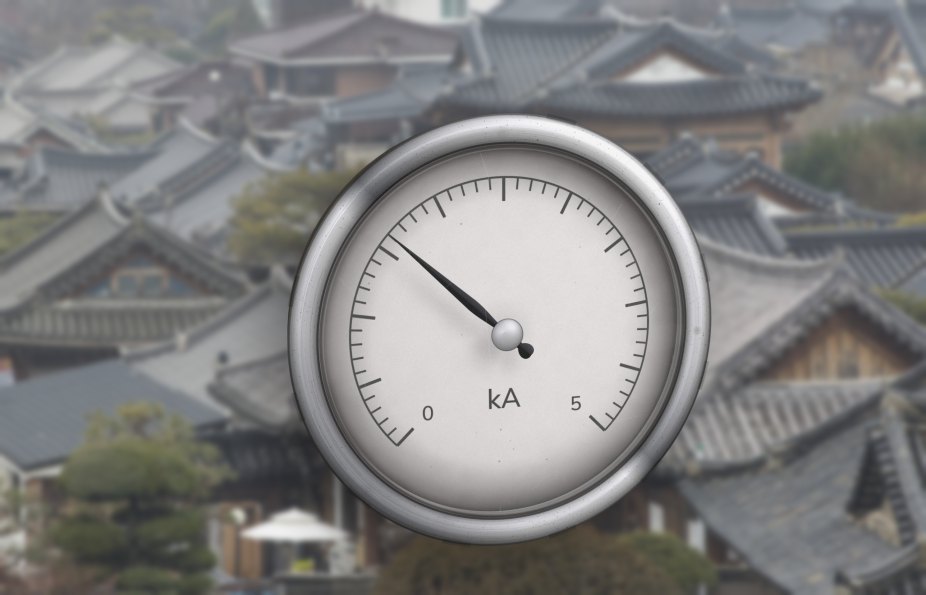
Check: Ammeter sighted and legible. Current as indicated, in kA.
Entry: 1.6 kA
